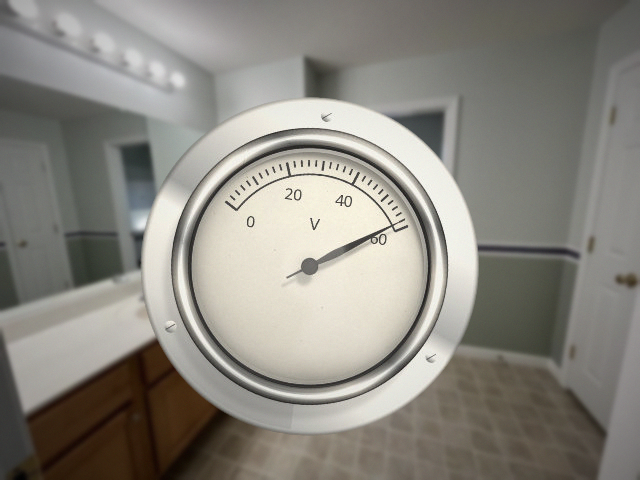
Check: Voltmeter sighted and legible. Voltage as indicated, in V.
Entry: 58 V
